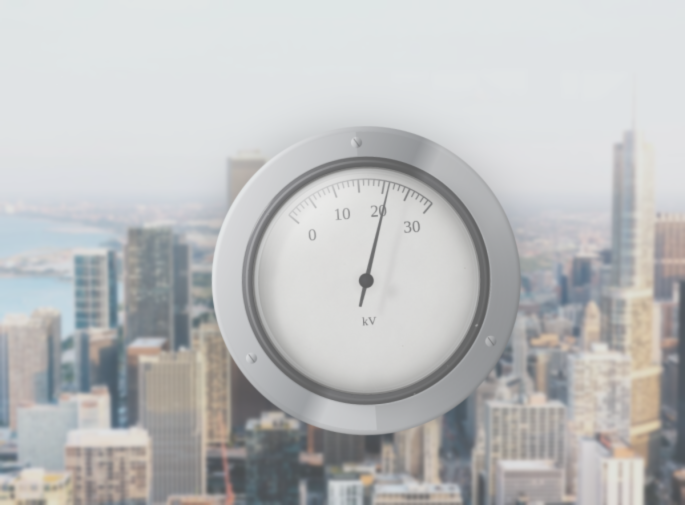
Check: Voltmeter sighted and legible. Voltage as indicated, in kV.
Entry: 21 kV
